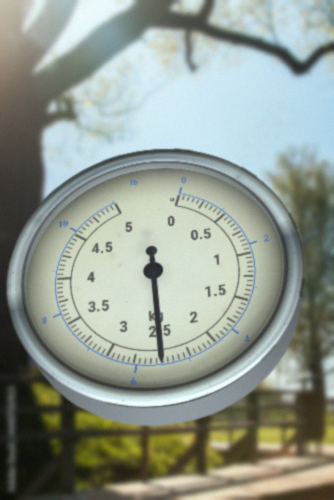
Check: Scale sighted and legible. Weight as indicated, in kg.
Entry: 2.5 kg
